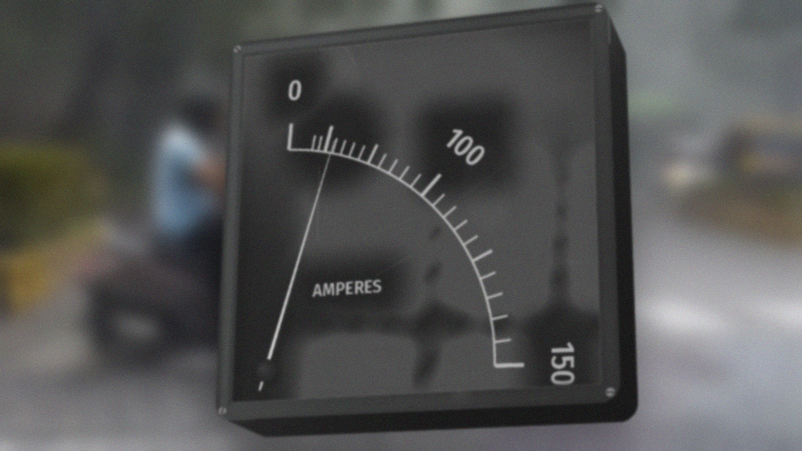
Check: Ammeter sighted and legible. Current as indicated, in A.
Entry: 55 A
